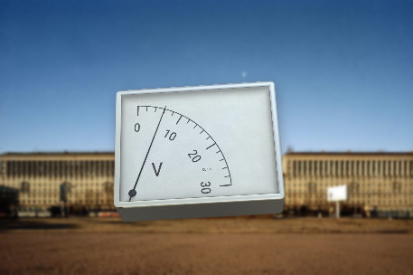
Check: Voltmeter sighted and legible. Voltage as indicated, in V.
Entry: 6 V
